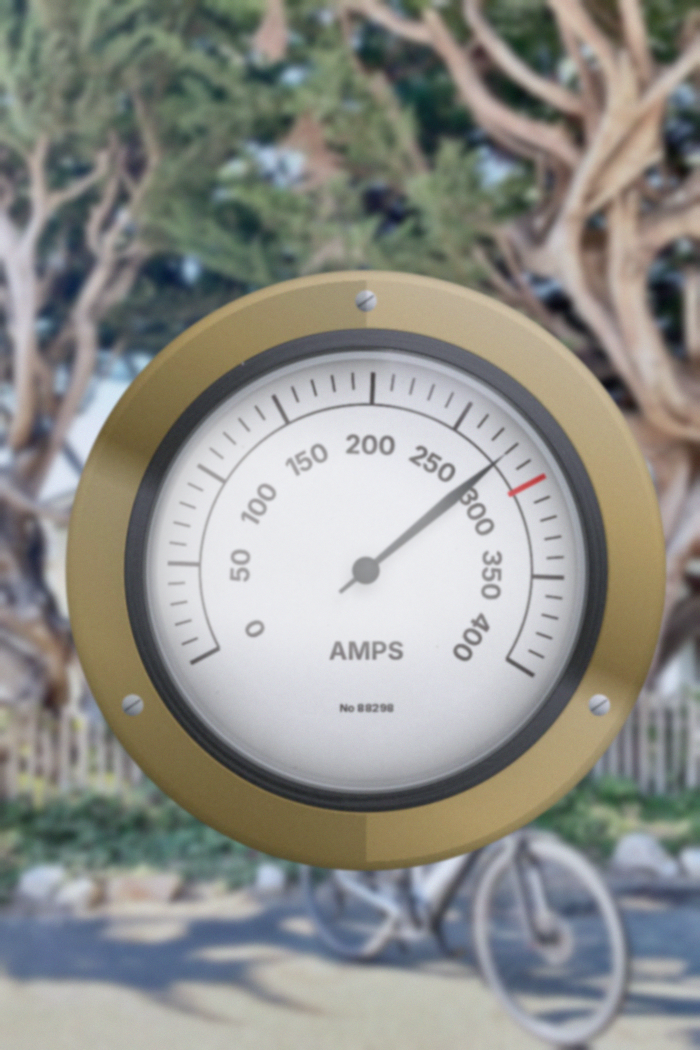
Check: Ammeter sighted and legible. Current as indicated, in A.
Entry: 280 A
